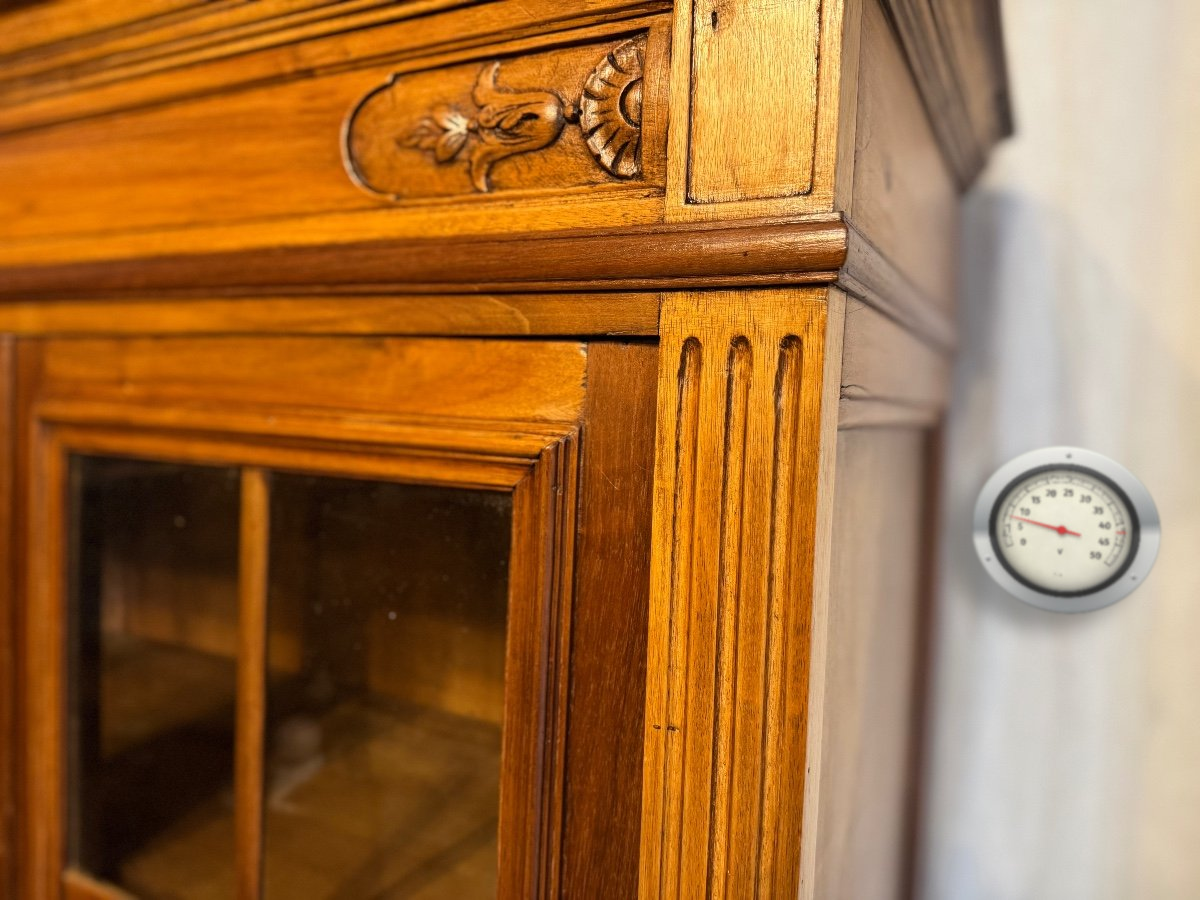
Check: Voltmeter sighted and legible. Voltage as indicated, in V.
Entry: 7.5 V
